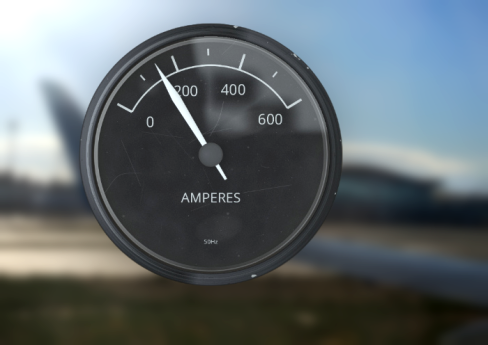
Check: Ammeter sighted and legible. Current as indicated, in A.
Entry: 150 A
